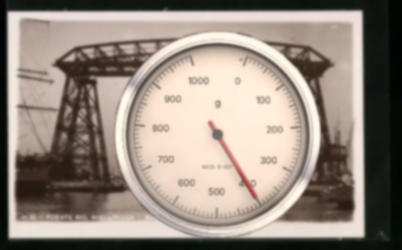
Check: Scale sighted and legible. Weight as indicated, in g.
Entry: 400 g
